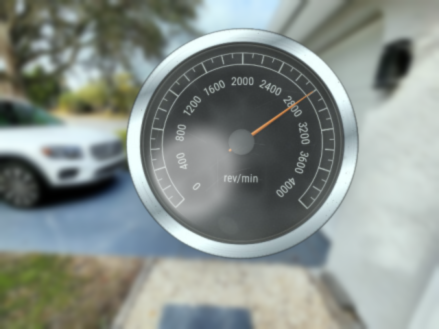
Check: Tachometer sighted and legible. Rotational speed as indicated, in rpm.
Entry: 2800 rpm
